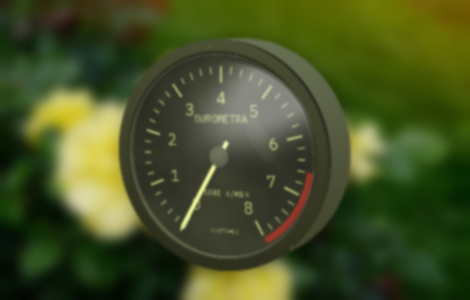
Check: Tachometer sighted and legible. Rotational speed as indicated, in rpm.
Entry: 0 rpm
